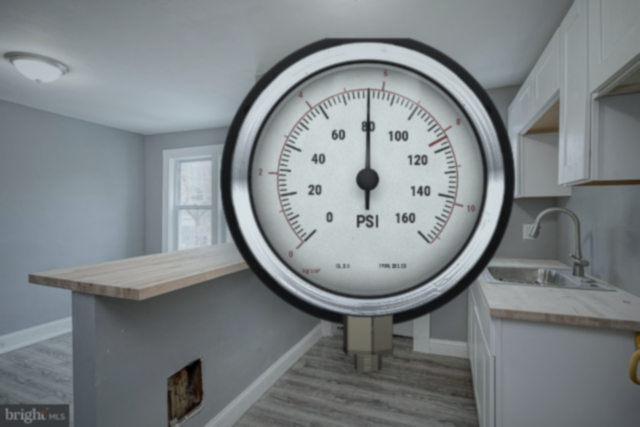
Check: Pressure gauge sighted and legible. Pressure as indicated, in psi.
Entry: 80 psi
